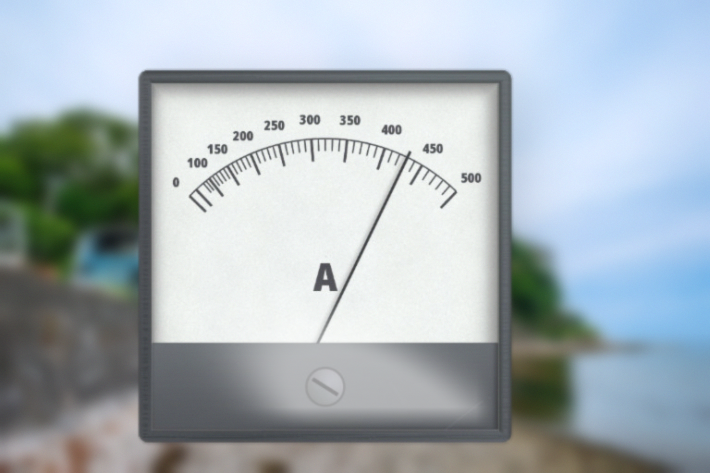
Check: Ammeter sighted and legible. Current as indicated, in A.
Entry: 430 A
